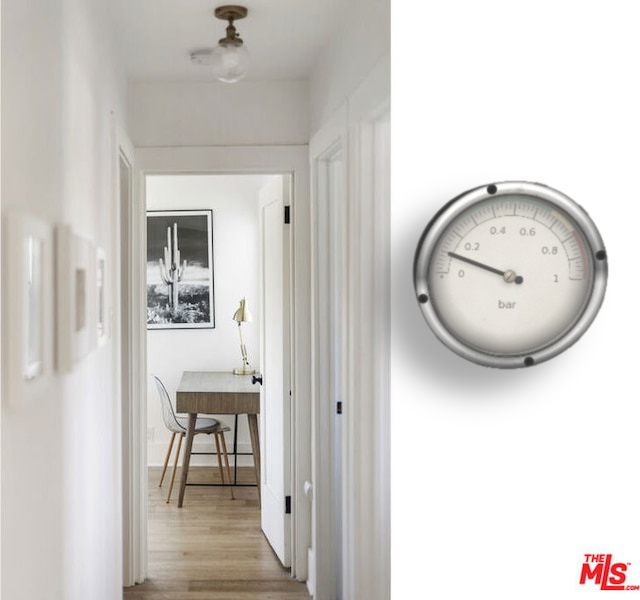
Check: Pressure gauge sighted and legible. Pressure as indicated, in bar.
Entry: 0.1 bar
